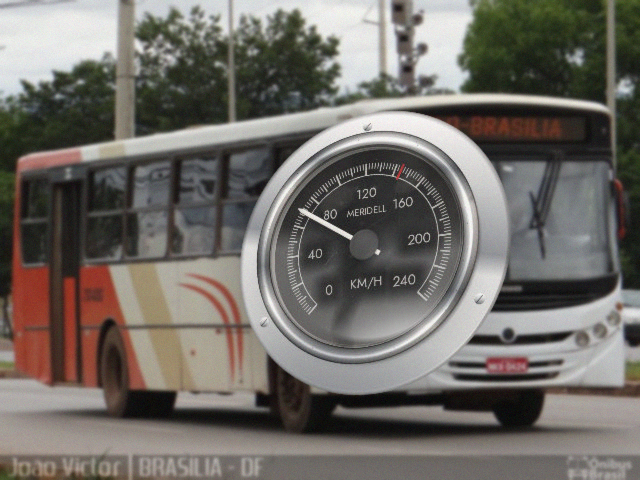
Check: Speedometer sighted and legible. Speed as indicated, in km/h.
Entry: 70 km/h
